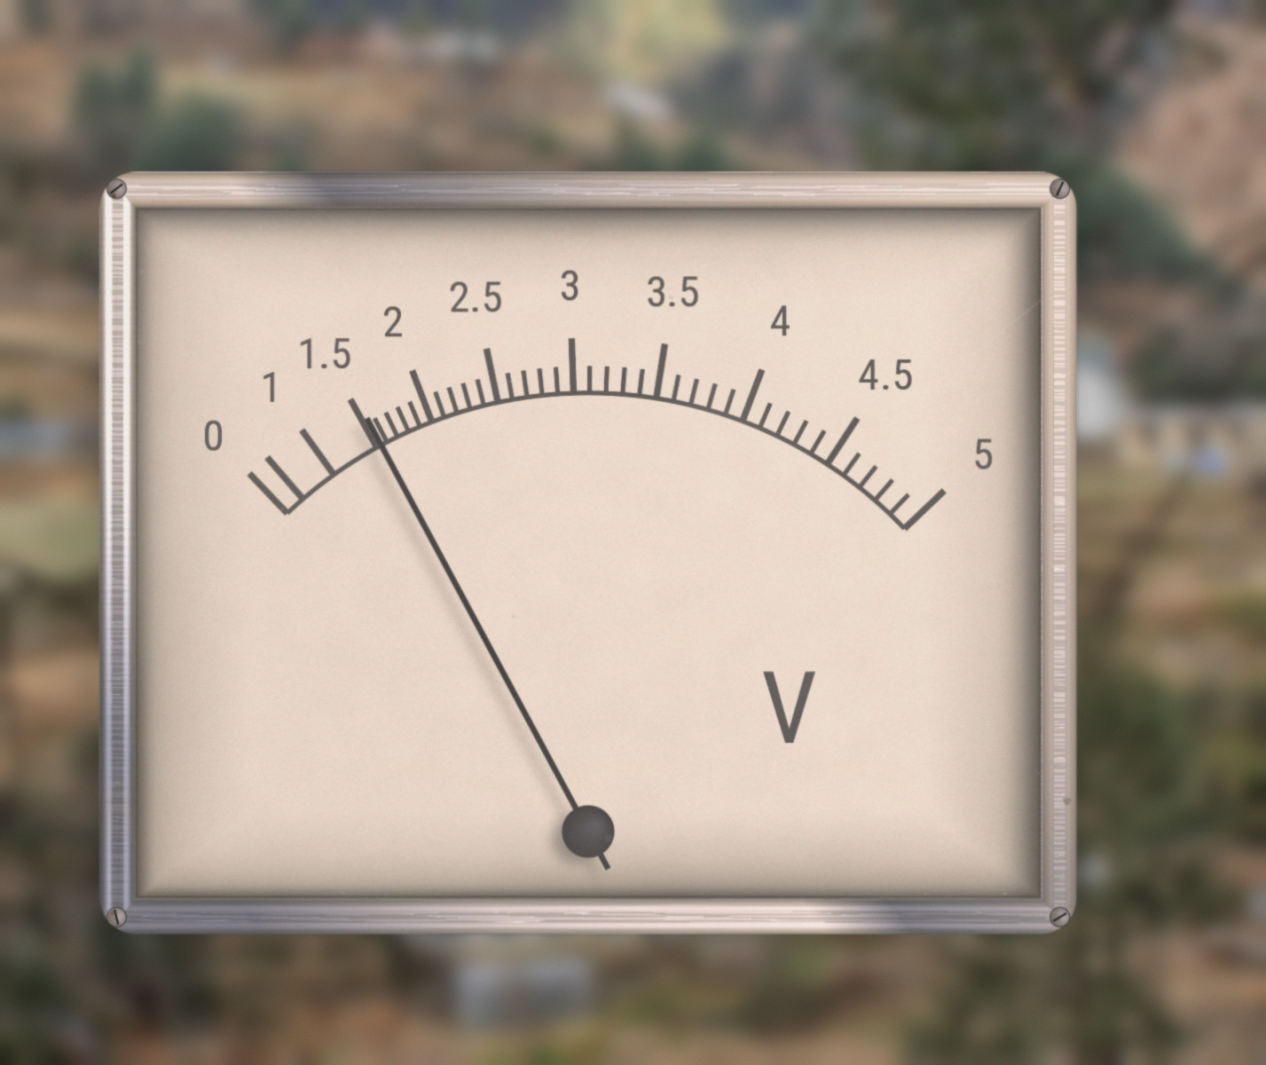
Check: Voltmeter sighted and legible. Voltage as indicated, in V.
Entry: 1.55 V
